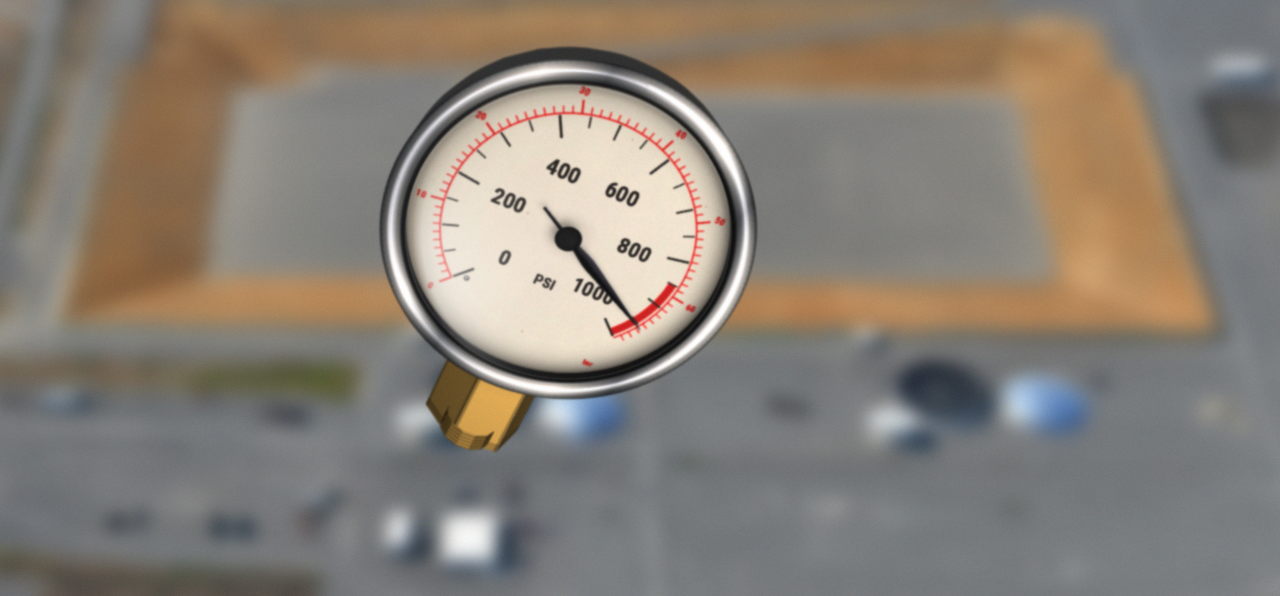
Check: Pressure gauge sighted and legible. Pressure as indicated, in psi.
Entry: 950 psi
